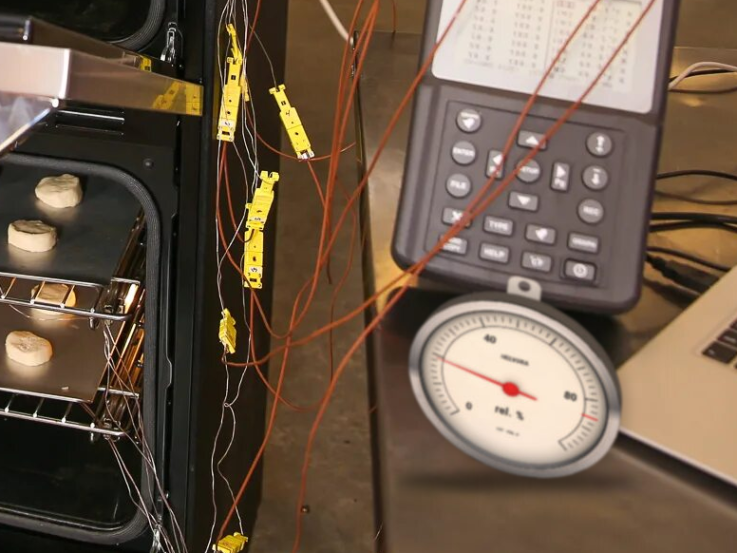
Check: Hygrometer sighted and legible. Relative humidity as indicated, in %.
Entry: 20 %
